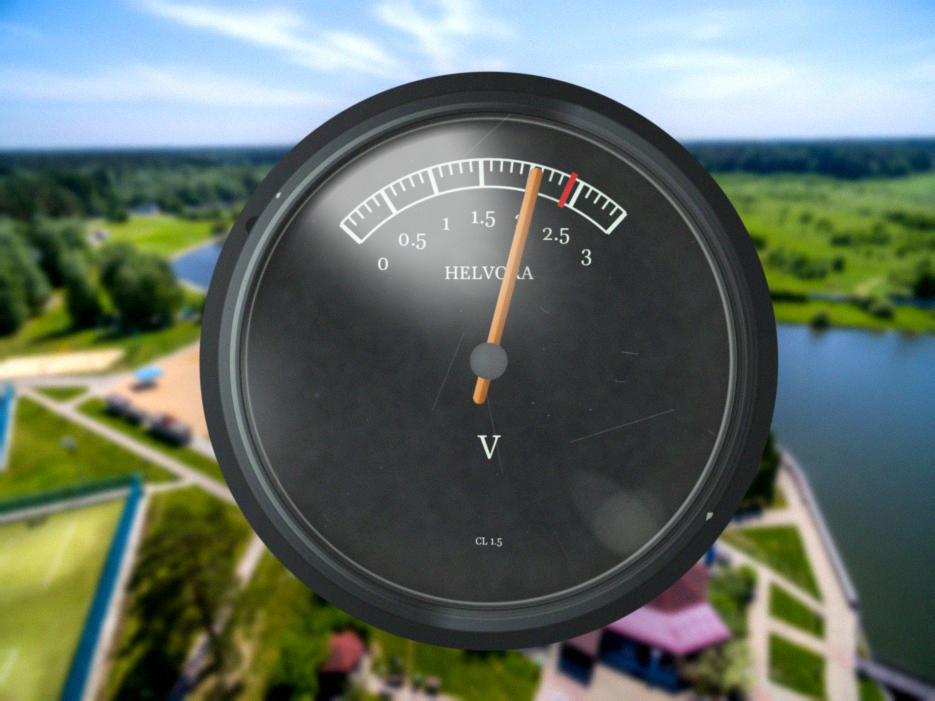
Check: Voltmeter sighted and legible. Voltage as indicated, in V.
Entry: 2.05 V
